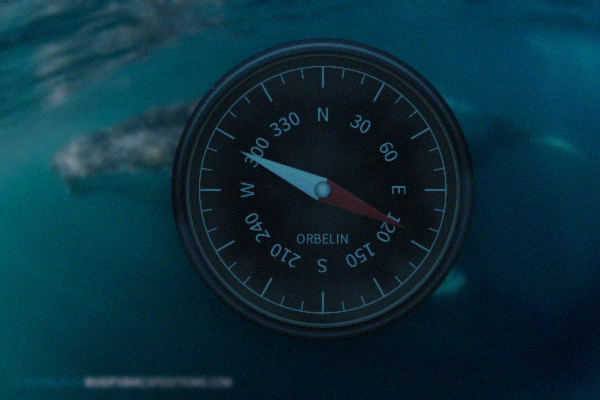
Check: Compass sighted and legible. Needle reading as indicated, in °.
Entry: 115 °
